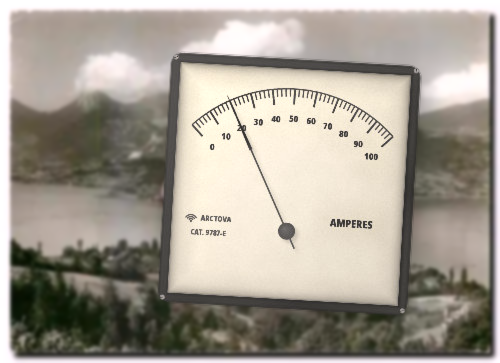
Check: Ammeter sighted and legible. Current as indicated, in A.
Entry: 20 A
